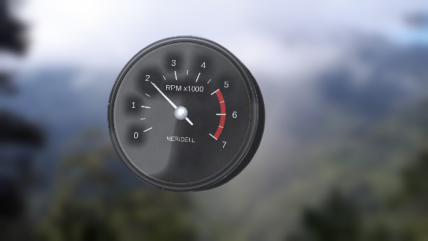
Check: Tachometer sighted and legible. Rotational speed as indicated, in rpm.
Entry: 2000 rpm
